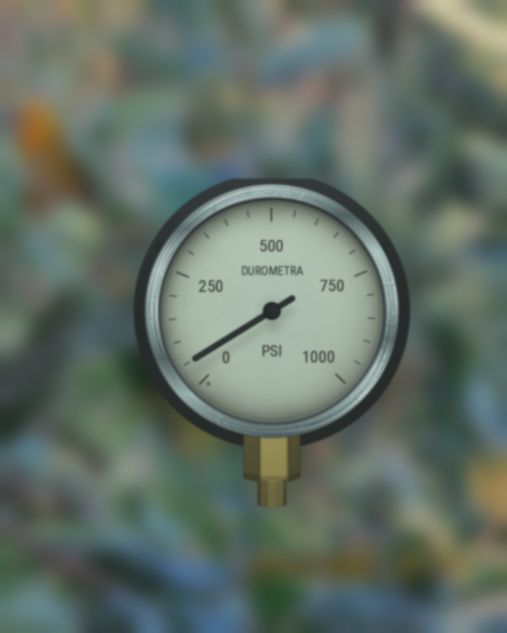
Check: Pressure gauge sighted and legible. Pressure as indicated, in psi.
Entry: 50 psi
